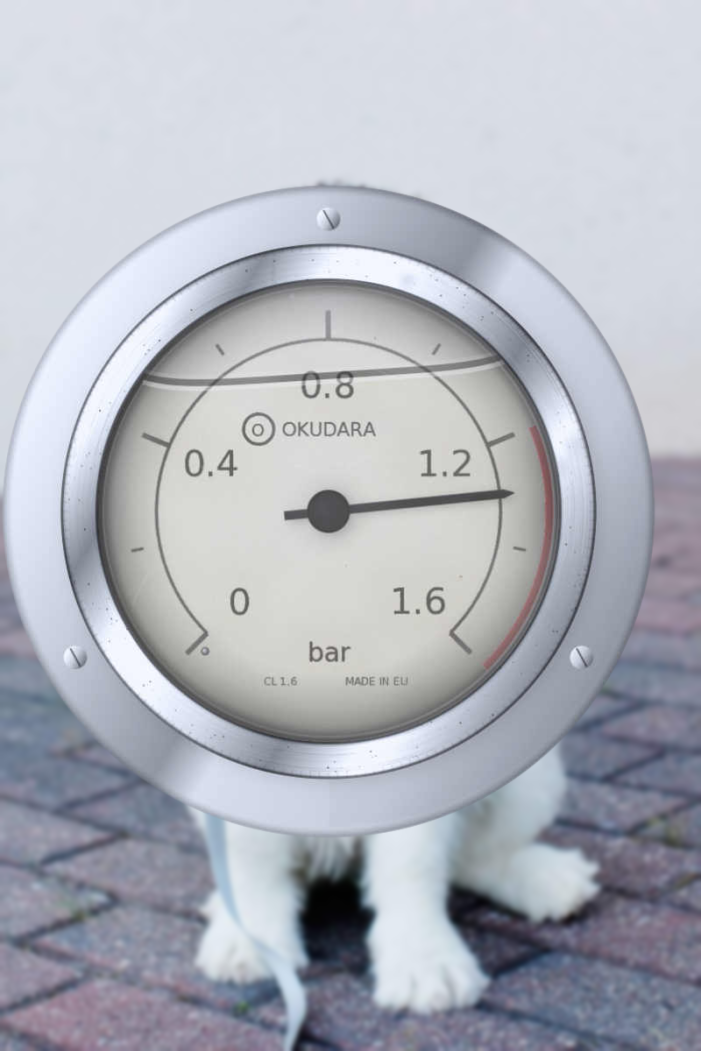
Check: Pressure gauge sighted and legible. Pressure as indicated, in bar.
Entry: 1.3 bar
